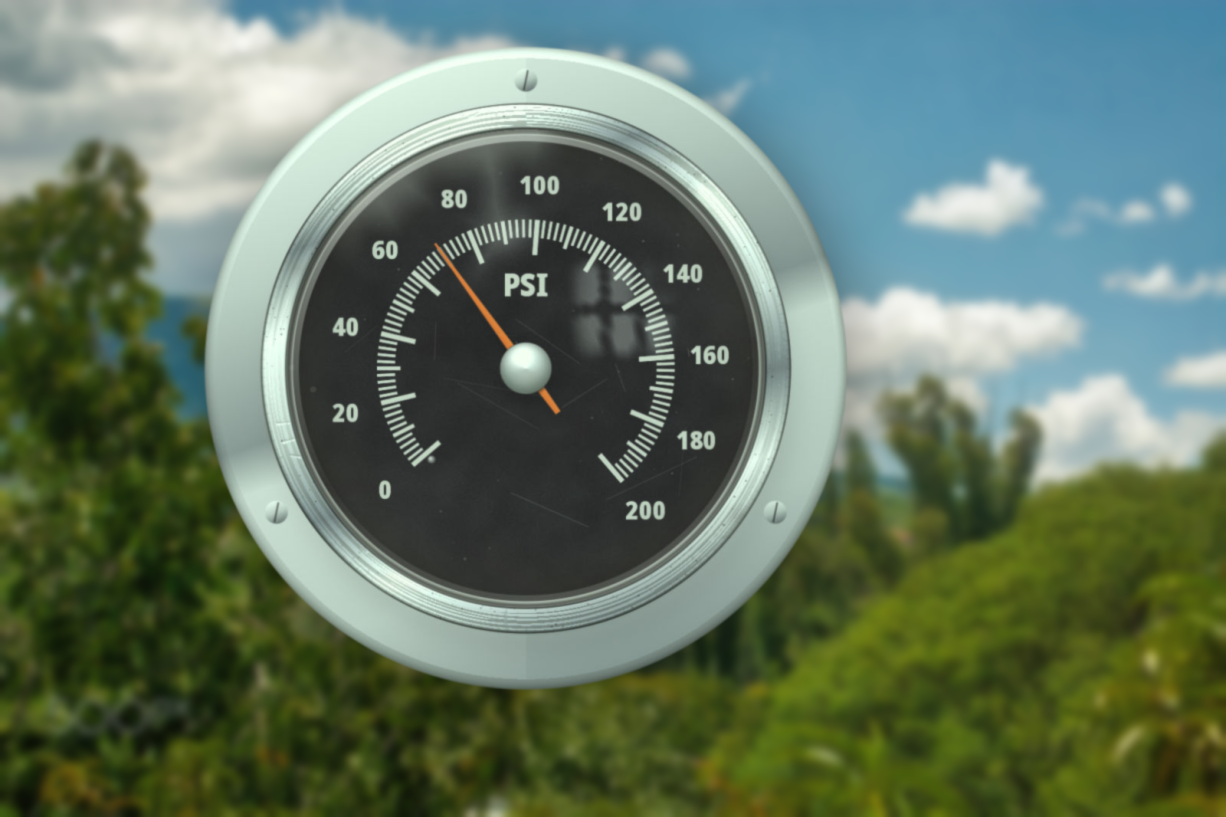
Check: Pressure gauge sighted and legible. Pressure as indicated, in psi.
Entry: 70 psi
